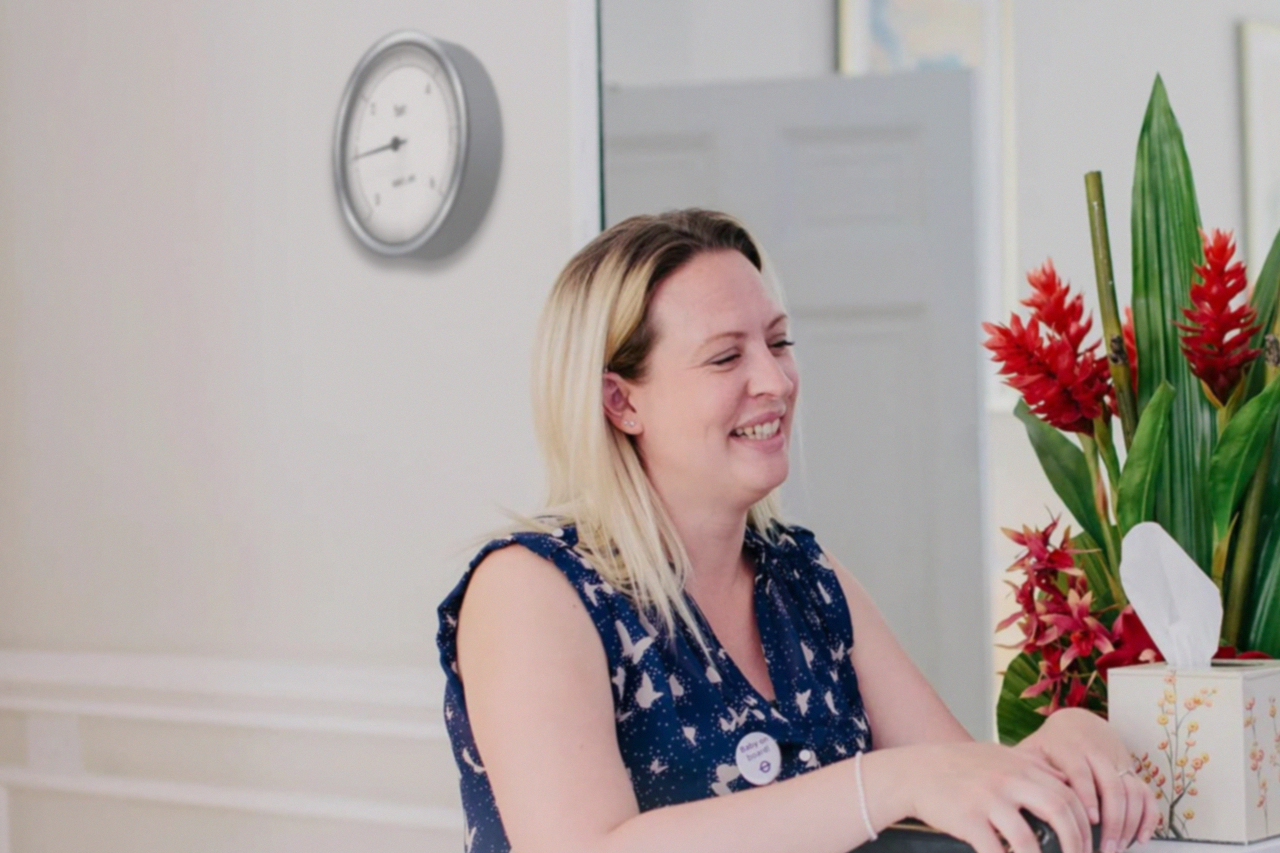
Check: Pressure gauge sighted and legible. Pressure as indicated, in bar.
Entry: 1 bar
